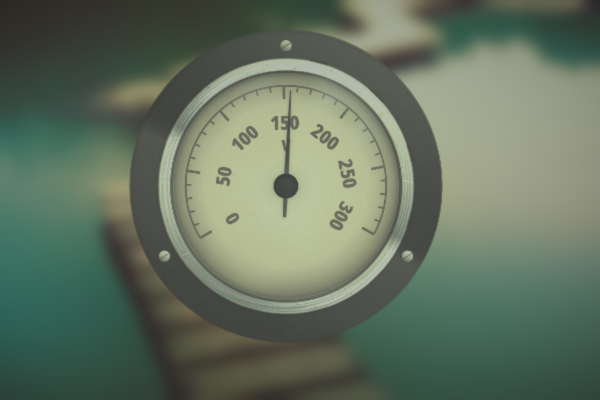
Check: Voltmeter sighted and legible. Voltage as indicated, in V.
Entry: 155 V
